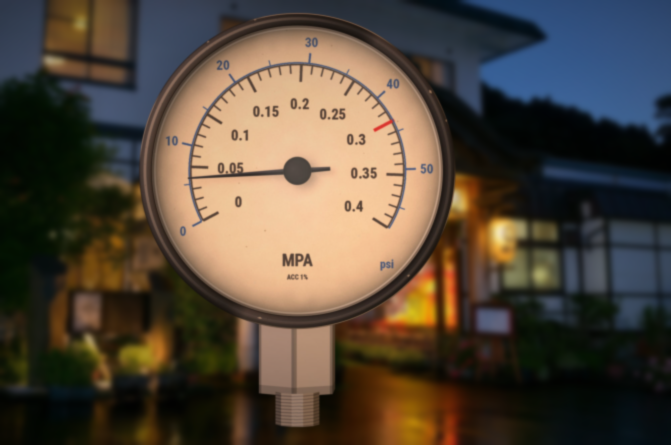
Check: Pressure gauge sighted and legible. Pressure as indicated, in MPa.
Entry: 0.04 MPa
